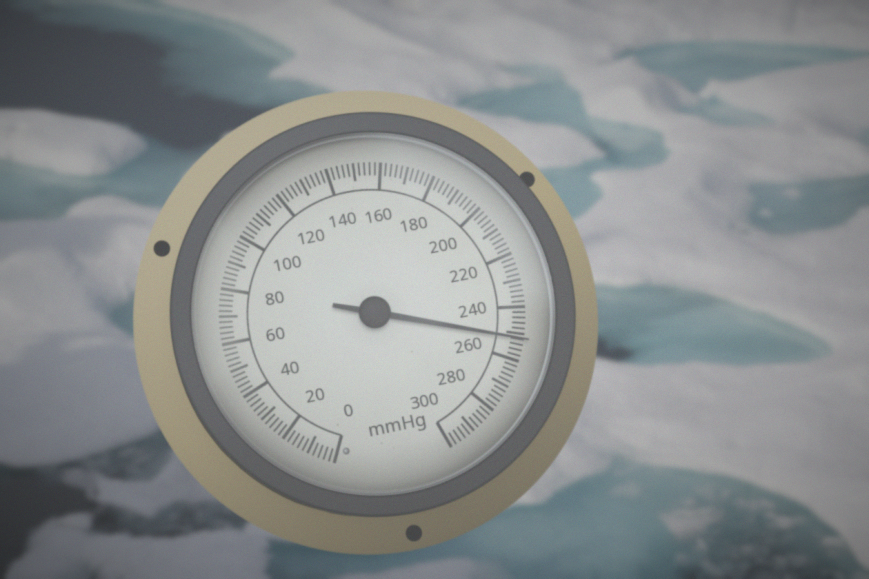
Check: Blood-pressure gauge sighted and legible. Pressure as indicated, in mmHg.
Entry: 252 mmHg
